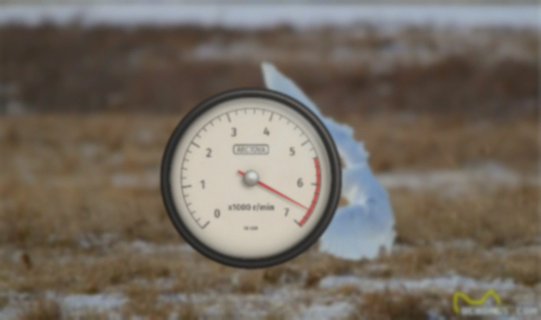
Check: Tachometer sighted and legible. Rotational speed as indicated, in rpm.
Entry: 6600 rpm
